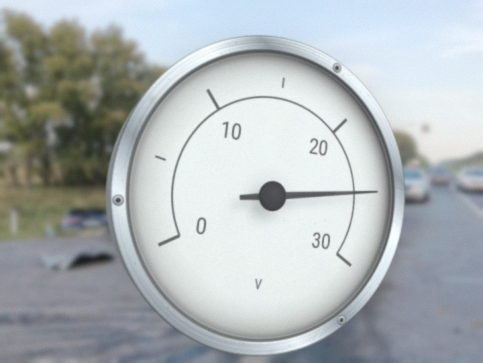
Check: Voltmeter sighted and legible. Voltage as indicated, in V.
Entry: 25 V
